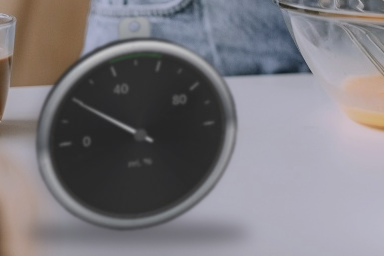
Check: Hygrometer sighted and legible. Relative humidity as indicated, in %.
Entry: 20 %
